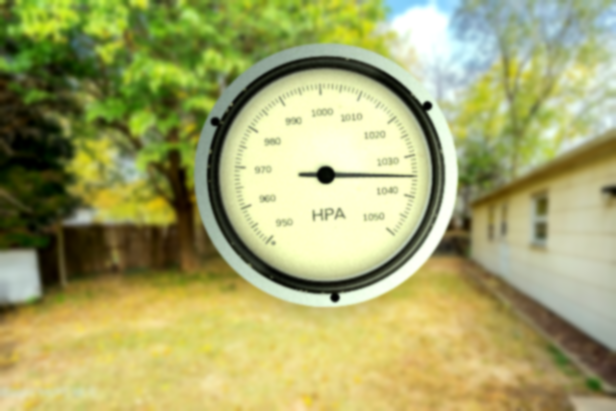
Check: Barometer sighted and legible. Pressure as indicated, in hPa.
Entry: 1035 hPa
